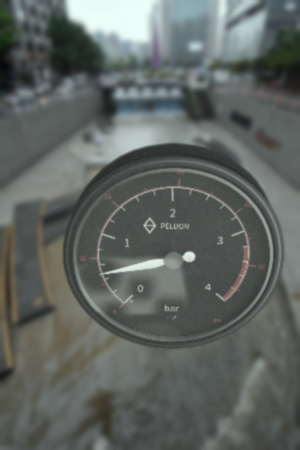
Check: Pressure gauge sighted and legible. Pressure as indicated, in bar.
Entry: 0.5 bar
